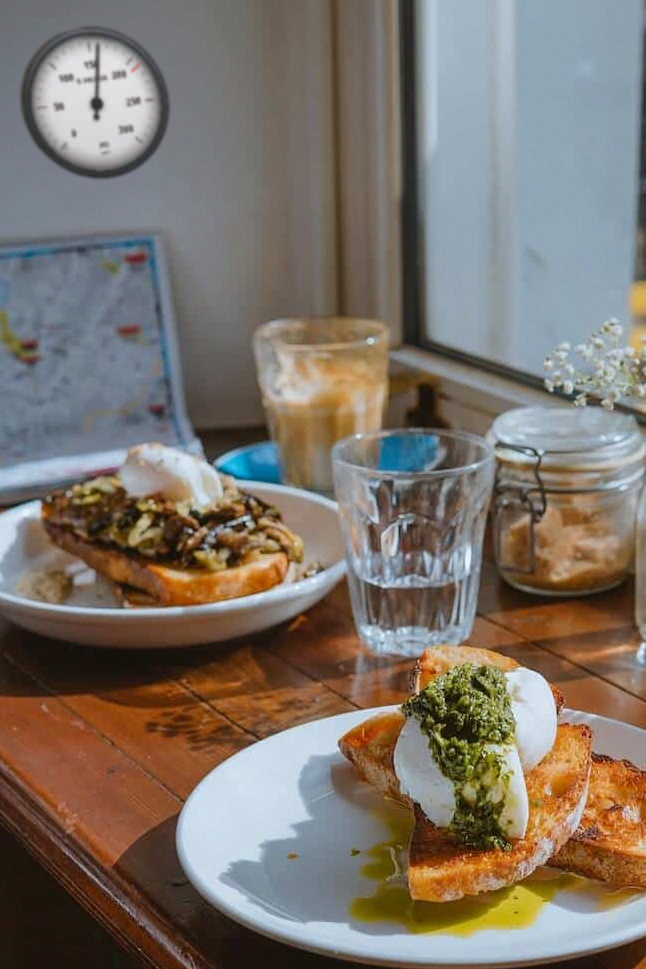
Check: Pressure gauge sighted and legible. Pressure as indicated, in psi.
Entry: 160 psi
